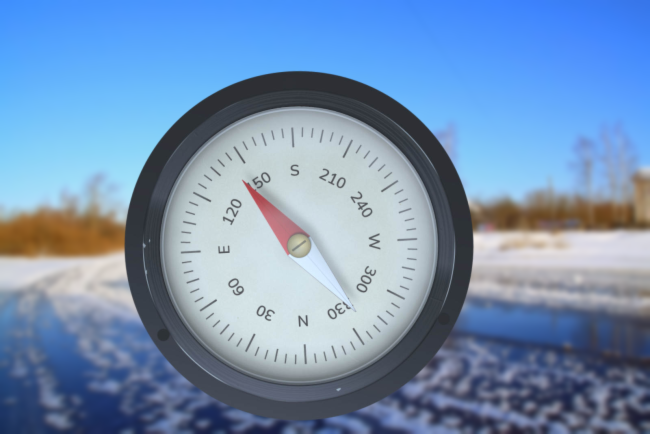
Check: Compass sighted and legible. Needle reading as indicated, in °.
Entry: 142.5 °
